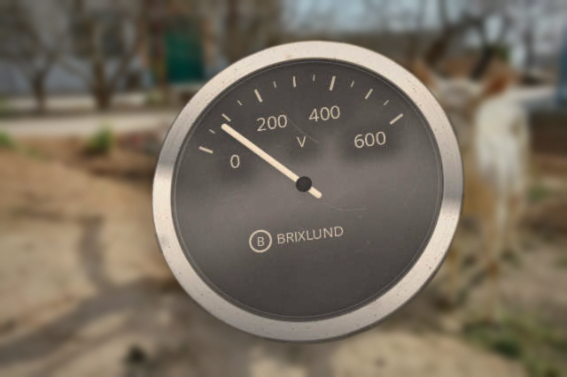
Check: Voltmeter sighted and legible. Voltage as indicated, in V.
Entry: 75 V
